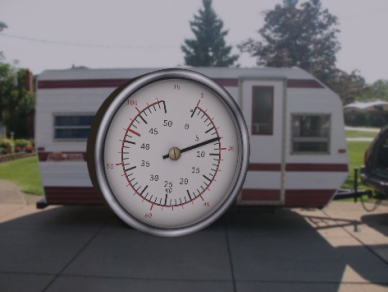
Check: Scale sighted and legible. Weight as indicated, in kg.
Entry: 7 kg
